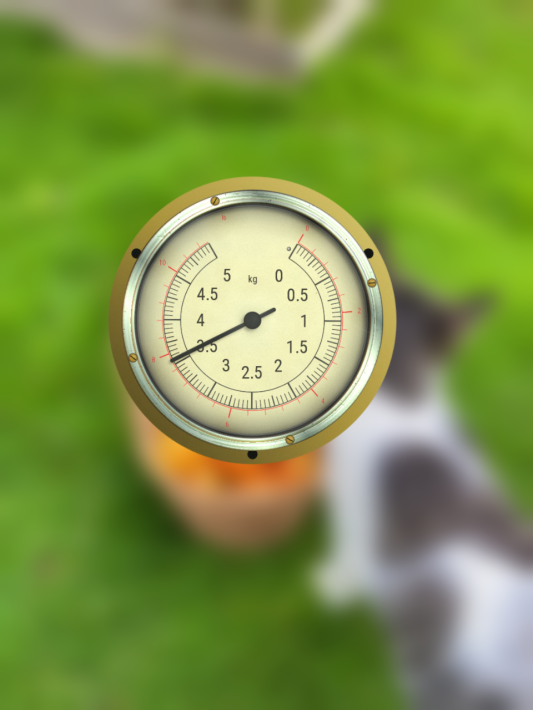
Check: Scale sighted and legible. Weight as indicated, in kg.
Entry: 3.55 kg
